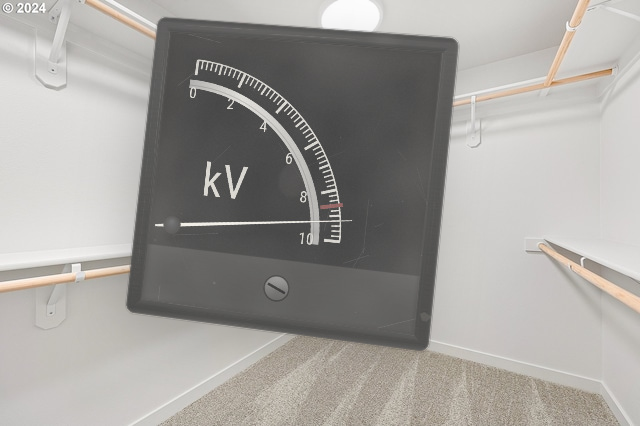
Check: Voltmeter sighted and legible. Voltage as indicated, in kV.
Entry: 9.2 kV
